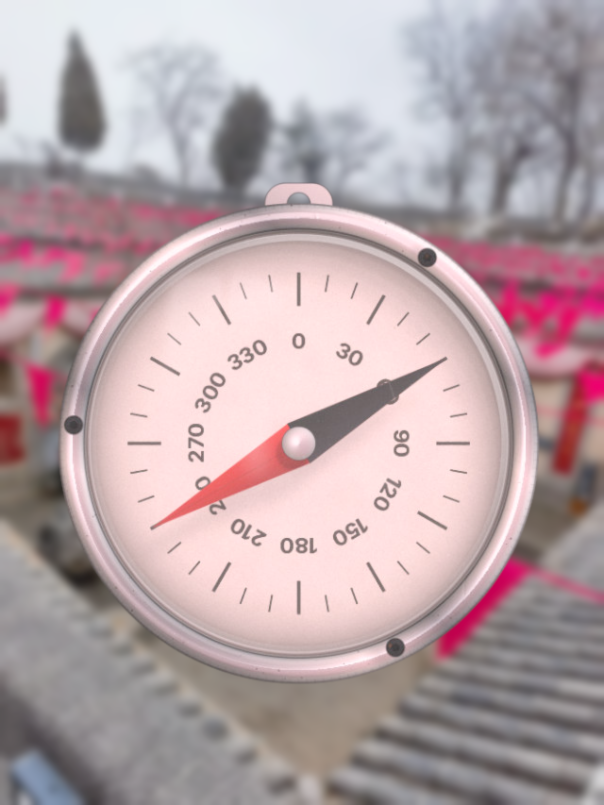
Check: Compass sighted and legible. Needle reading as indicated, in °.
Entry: 240 °
